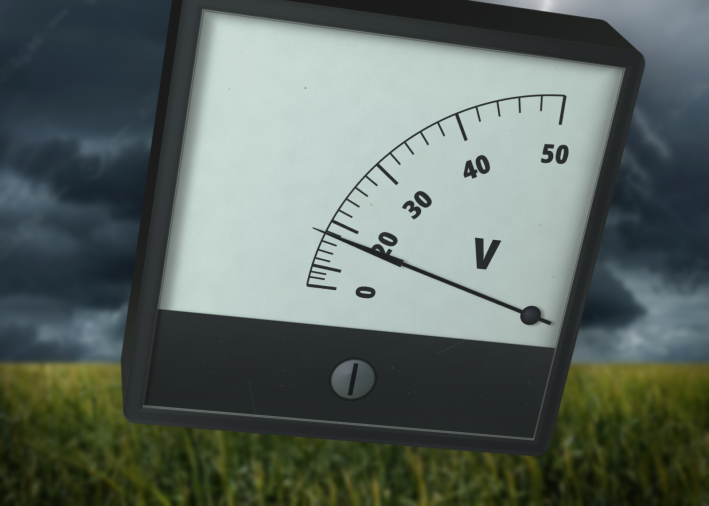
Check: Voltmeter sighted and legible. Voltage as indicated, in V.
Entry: 18 V
